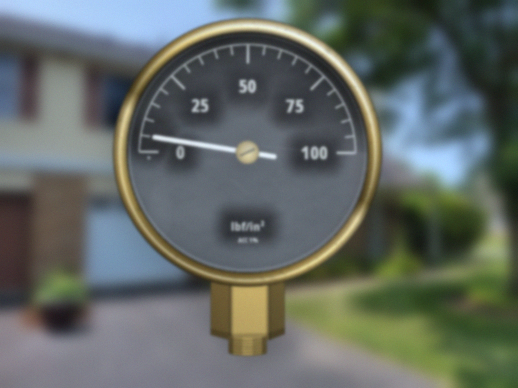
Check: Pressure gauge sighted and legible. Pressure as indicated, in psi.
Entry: 5 psi
